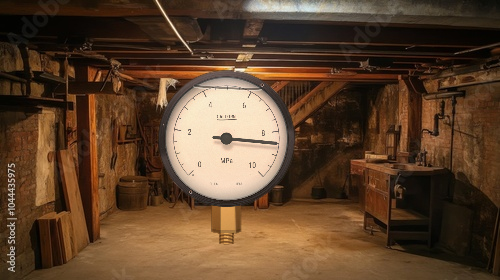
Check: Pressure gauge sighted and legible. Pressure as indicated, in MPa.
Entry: 8.5 MPa
